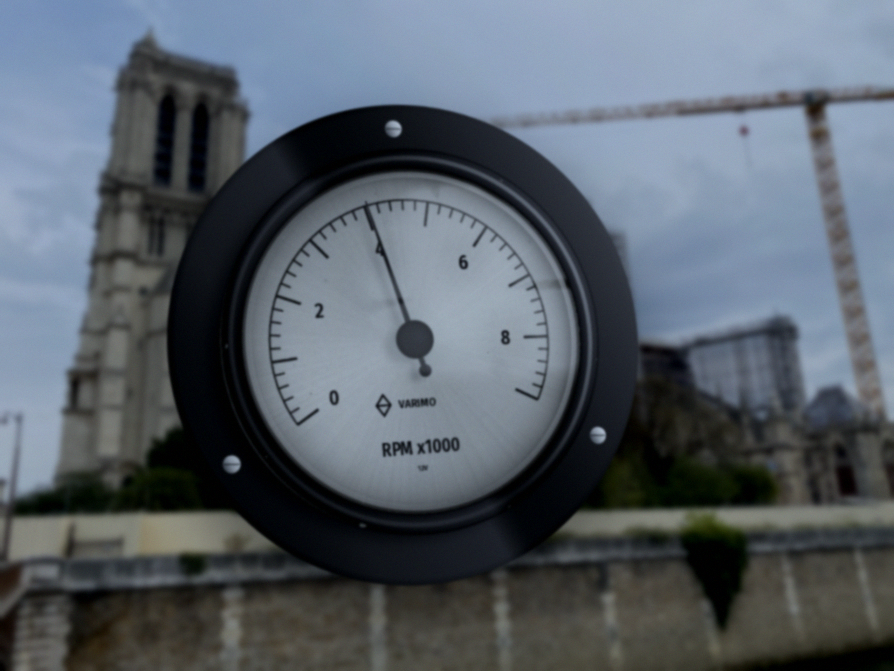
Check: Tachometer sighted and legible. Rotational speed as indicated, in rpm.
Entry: 4000 rpm
